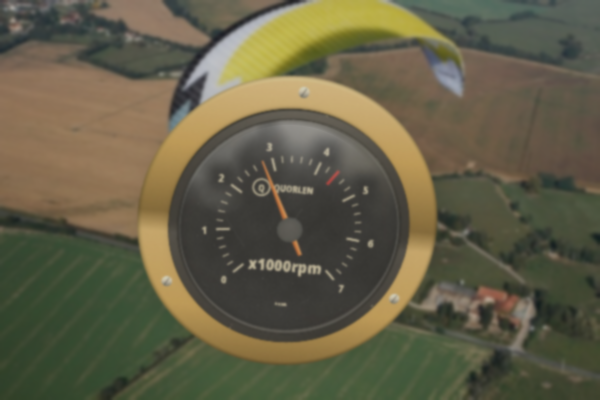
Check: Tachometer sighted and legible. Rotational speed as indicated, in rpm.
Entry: 2800 rpm
